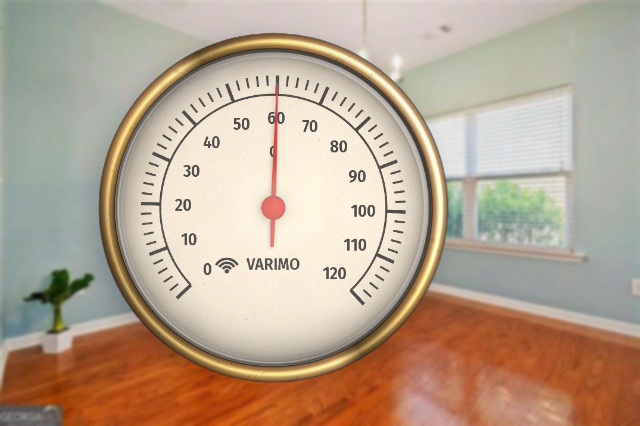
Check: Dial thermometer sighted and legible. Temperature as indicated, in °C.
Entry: 60 °C
